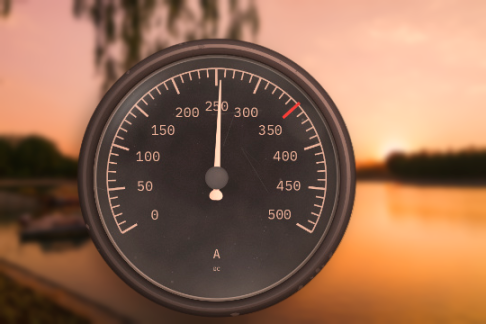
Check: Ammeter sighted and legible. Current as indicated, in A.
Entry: 255 A
